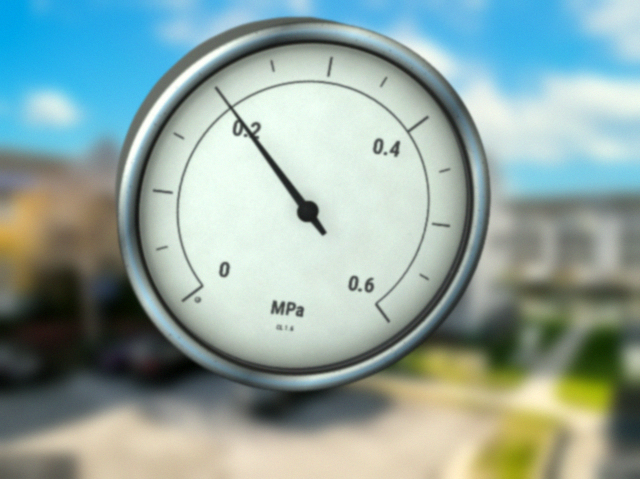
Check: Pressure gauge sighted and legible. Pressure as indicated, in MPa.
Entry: 0.2 MPa
